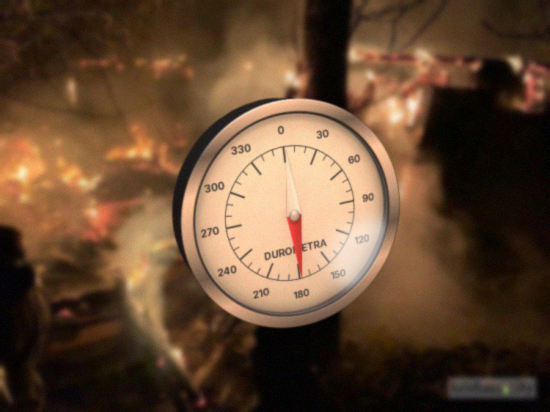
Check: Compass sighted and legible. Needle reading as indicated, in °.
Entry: 180 °
